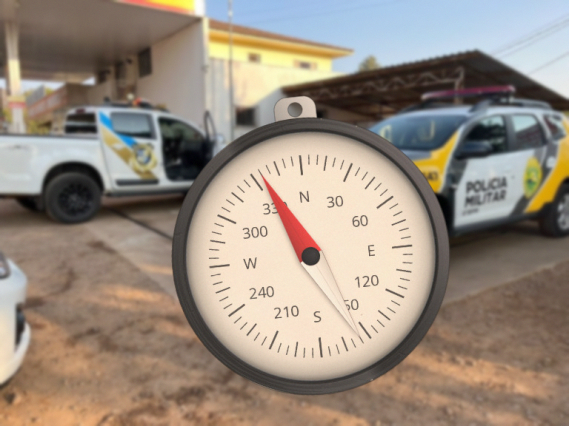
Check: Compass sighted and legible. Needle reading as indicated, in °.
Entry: 335 °
